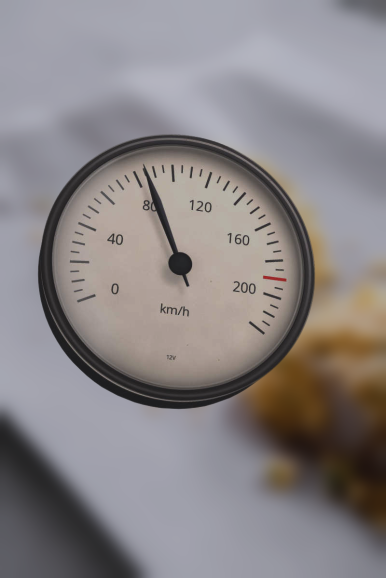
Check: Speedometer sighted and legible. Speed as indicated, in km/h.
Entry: 85 km/h
